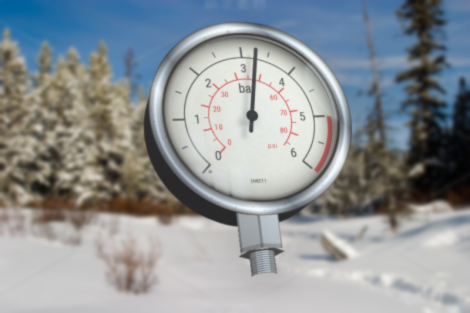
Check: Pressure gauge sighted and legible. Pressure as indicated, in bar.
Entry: 3.25 bar
